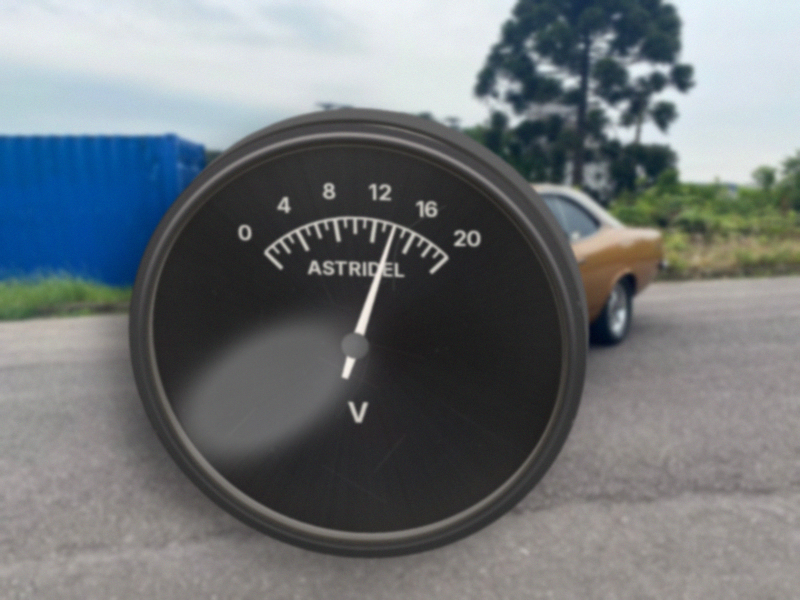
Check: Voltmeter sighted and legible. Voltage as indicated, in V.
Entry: 14 V
